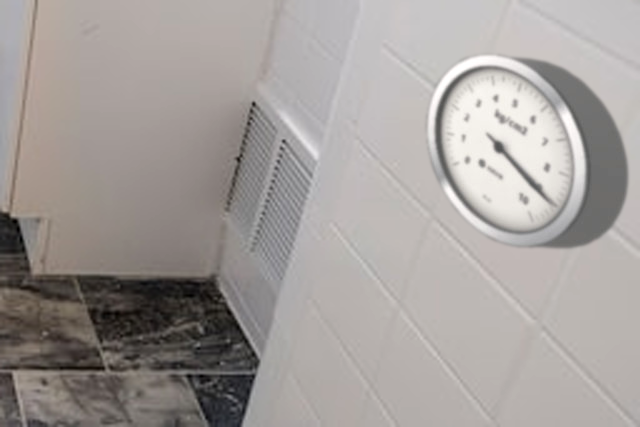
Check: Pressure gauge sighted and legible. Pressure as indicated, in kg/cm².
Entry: 9 kg/cm²
